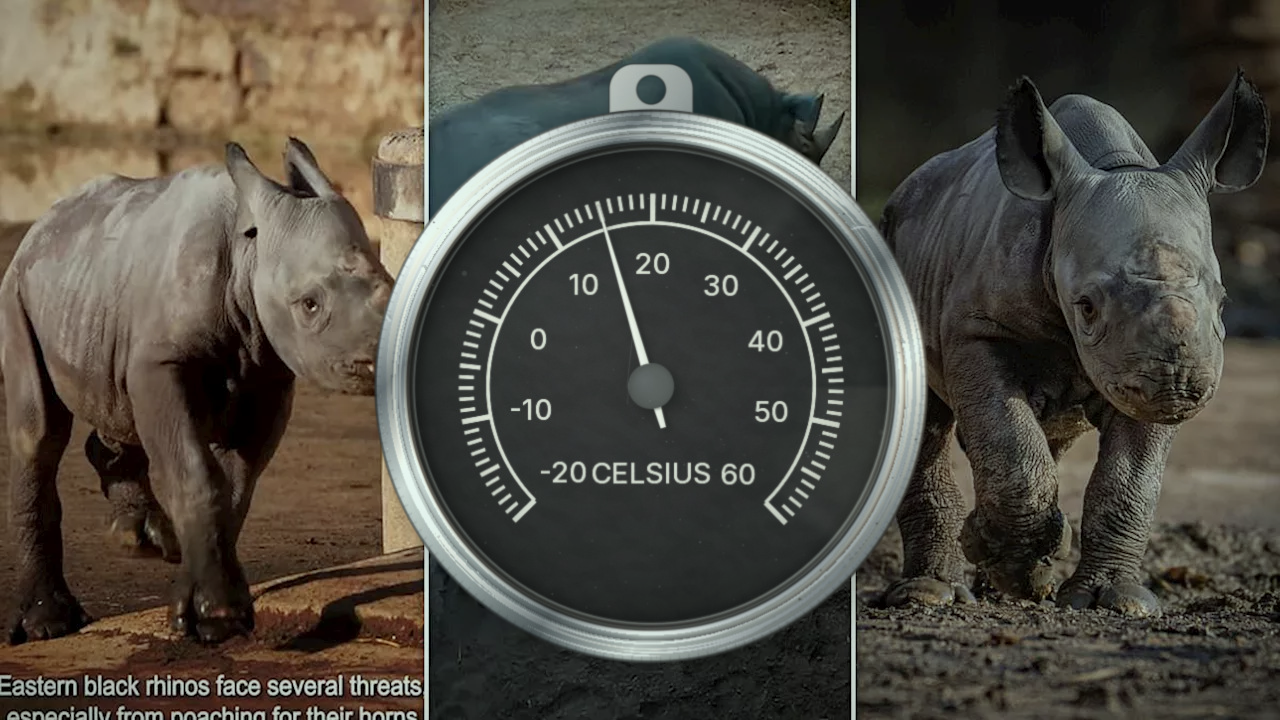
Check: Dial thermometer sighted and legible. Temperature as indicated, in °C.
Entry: 15 °C
